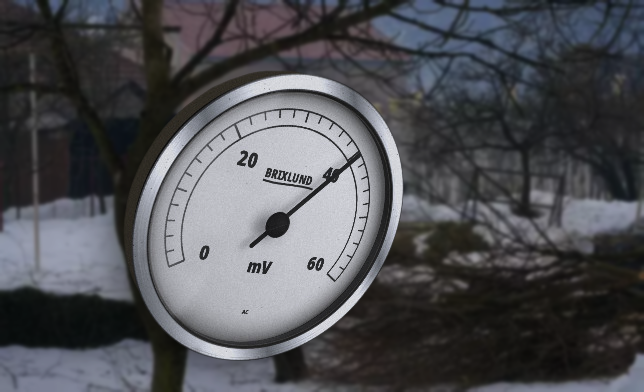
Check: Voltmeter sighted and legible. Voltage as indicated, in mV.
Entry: 40 mV
